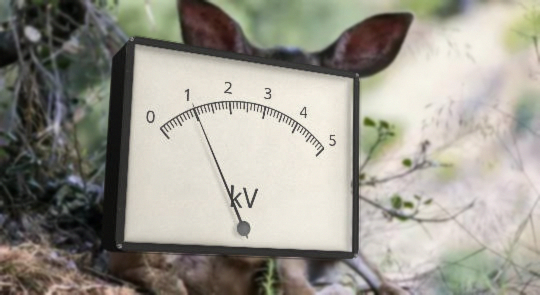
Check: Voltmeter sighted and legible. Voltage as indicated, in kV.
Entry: 1 kV
